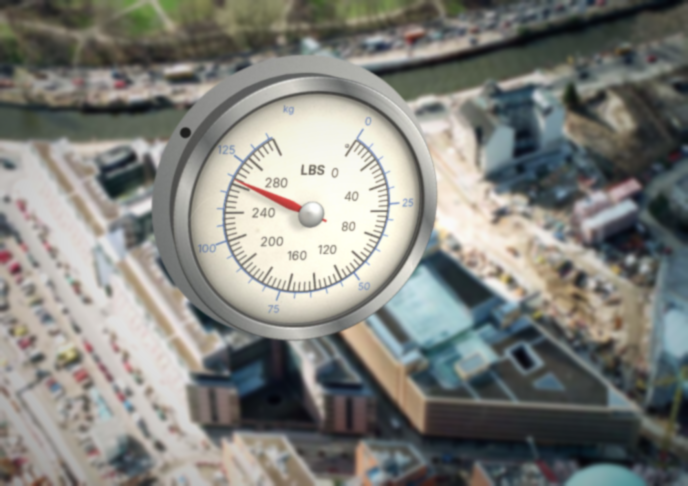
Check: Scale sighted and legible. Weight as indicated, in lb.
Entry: 264 lb
